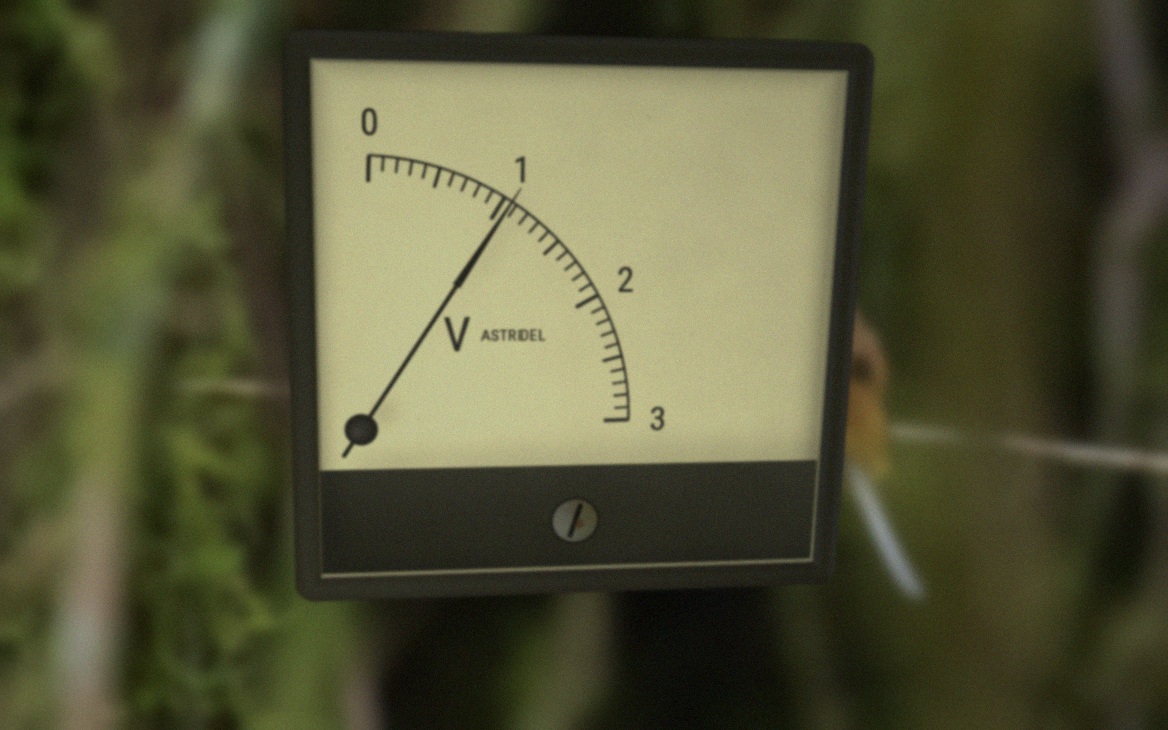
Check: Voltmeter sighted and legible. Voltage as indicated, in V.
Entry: 1.05 V
